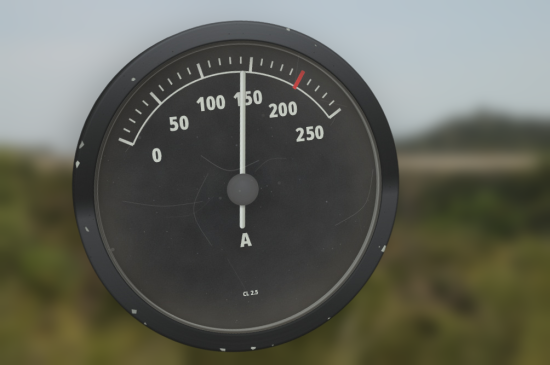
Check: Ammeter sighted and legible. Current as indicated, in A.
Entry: 140 A
